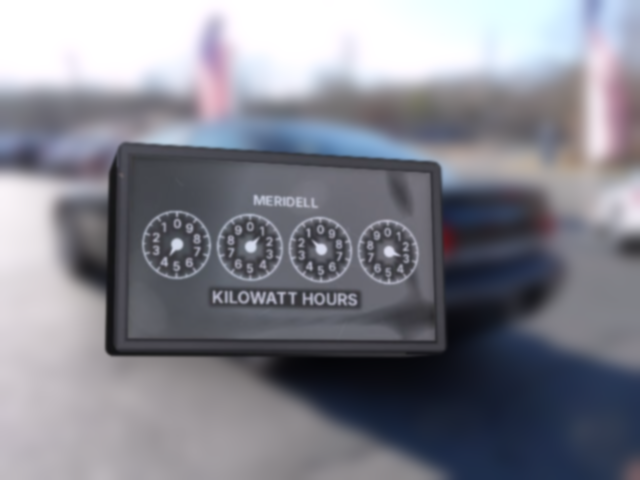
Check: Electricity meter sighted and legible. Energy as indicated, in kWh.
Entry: 4113 kWh
